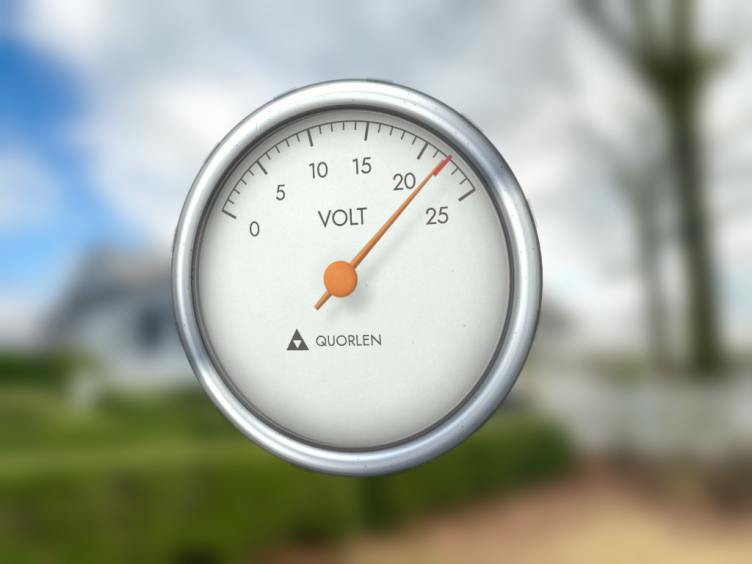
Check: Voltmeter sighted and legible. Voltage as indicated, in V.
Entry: 22 V
